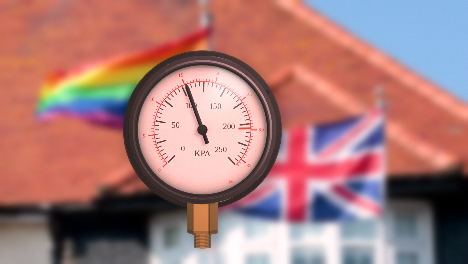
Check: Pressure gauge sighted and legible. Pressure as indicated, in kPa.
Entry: 105 kPa
